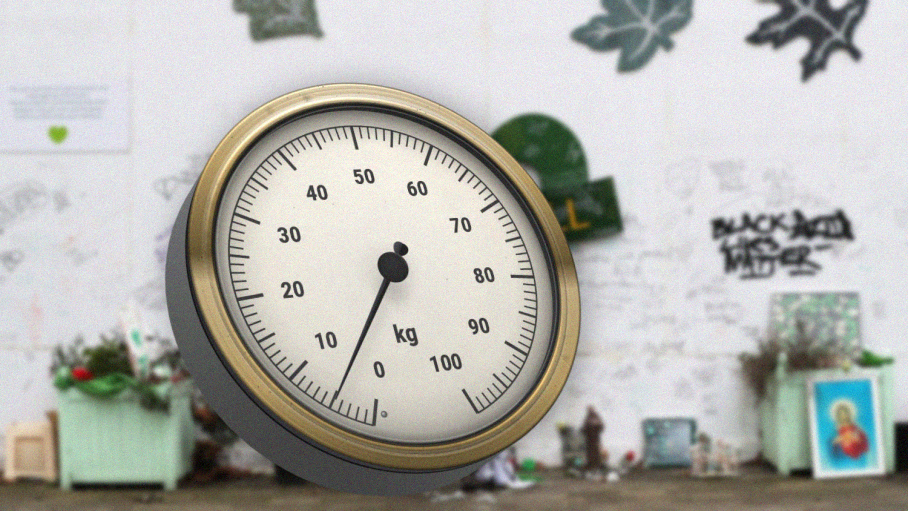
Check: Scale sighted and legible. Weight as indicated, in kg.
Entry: 5 kg
